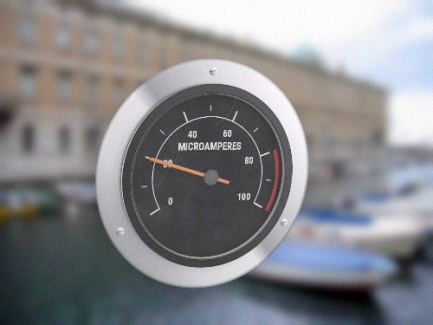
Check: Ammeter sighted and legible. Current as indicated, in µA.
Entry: 20 µA
